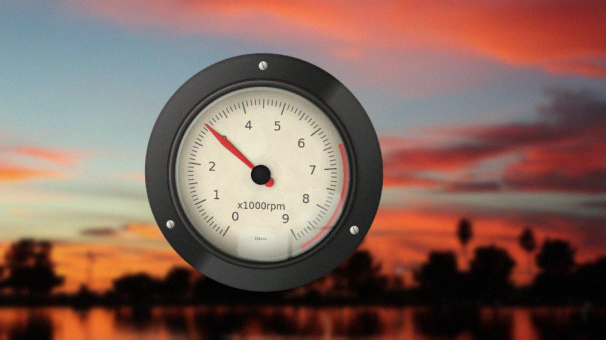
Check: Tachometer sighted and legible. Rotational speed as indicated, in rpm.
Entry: 3000 rpm
